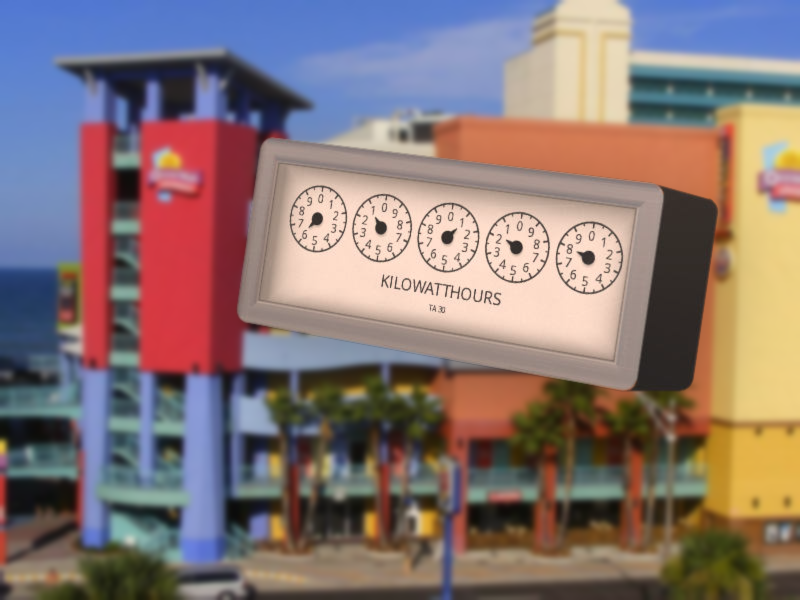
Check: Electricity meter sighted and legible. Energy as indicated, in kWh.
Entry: 61118 kWh
